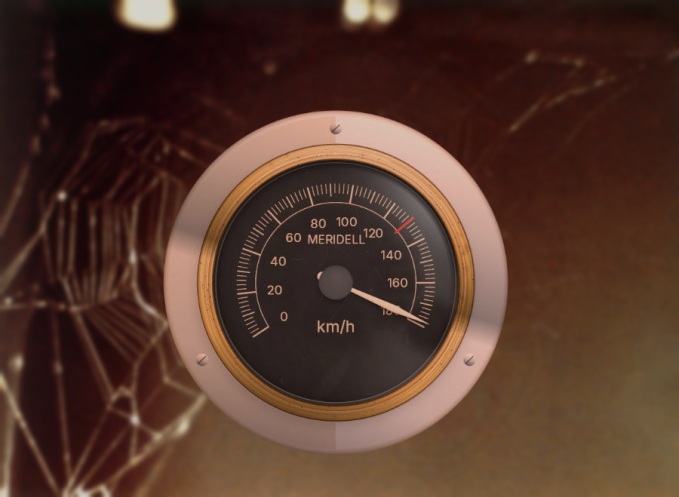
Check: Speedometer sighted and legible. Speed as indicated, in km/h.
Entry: 178 km/h
